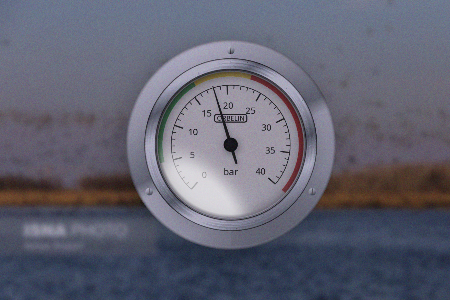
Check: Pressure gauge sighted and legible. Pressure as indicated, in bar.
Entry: 18 bar
